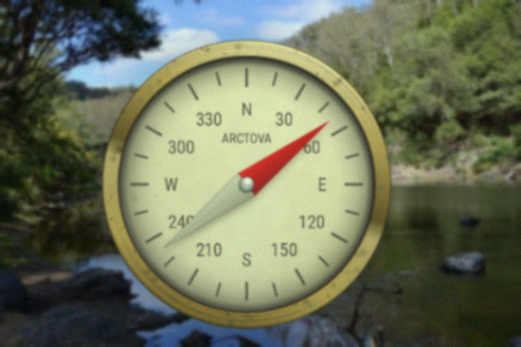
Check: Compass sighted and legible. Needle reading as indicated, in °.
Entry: 52.5 °
